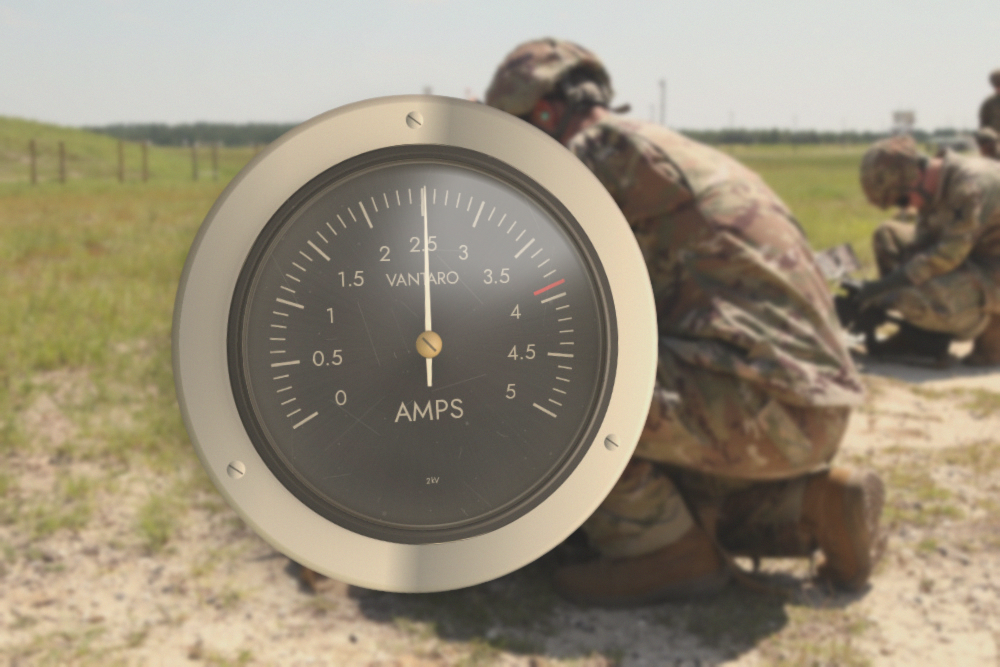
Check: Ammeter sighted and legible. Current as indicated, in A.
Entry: 2.5 A
